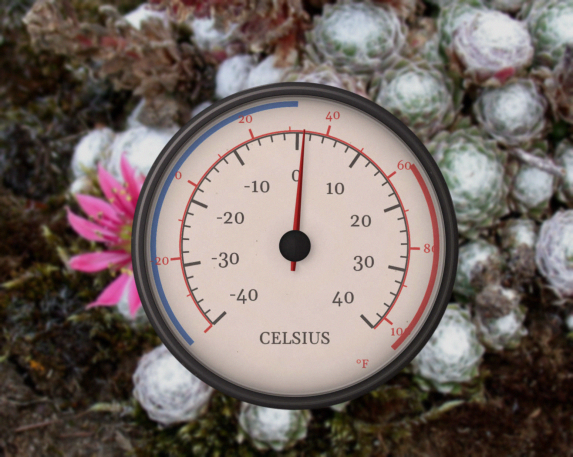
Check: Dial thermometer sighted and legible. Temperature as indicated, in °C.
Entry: 1 °C
